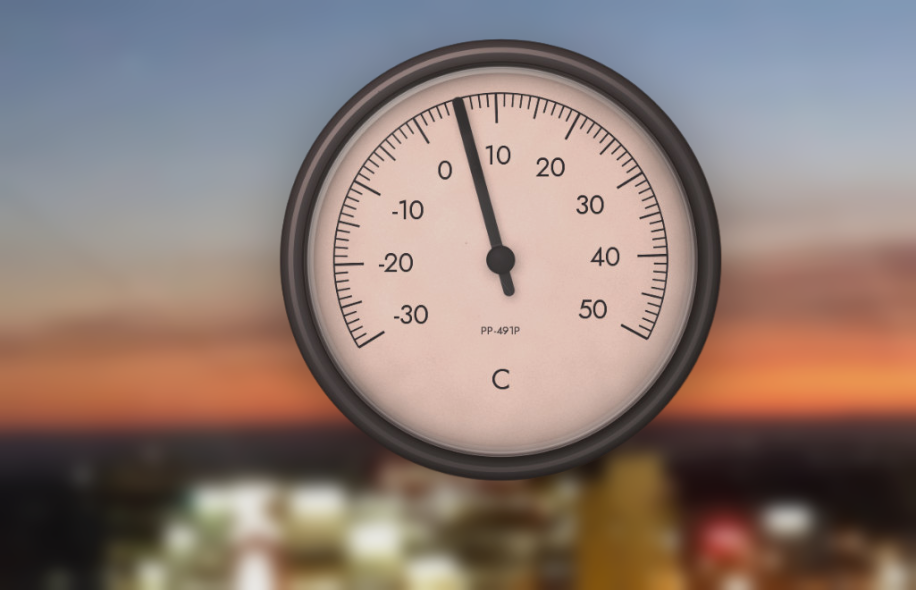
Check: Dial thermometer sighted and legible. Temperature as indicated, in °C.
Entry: 5.5 °C
